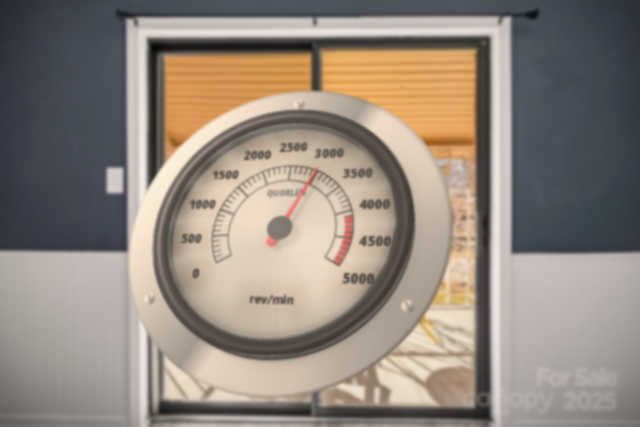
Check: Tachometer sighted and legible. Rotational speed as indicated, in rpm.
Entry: 3000 rpm
